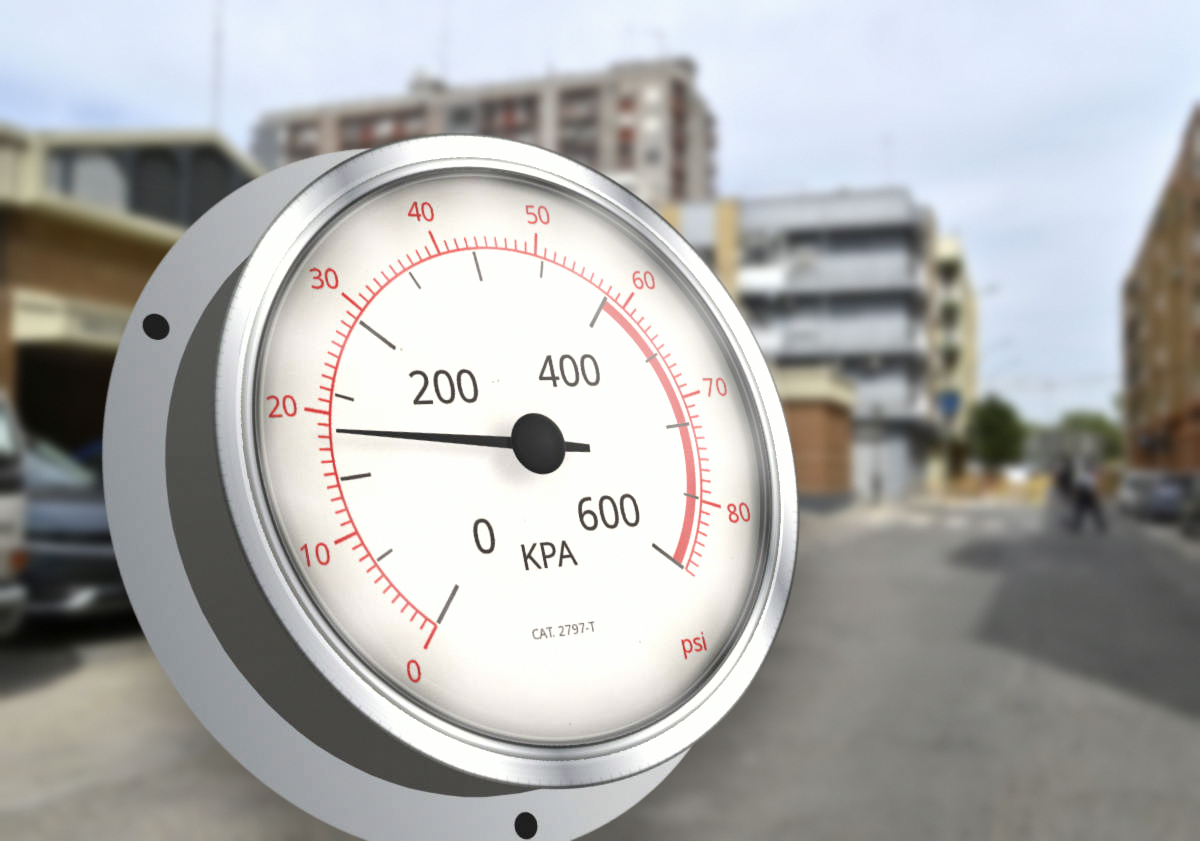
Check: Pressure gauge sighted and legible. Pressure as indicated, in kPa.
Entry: 125 kPa
